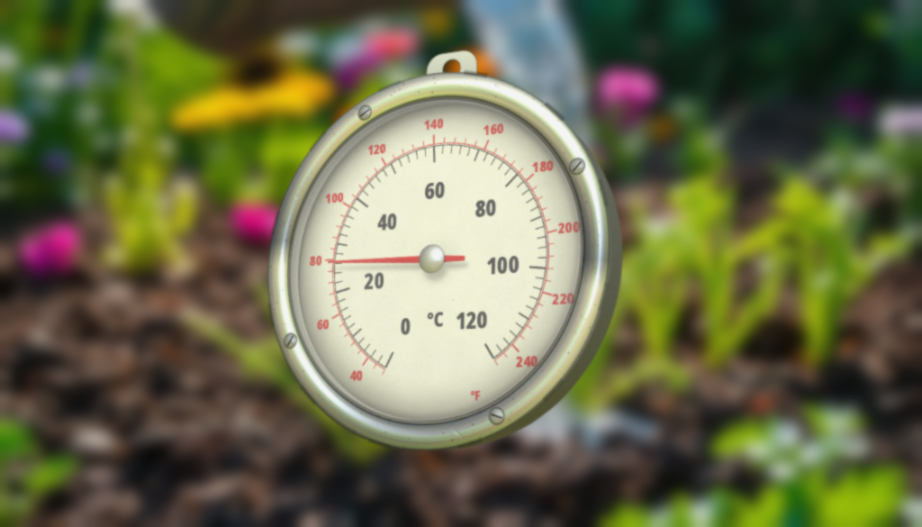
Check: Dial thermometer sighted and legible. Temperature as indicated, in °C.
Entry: 26 °C
